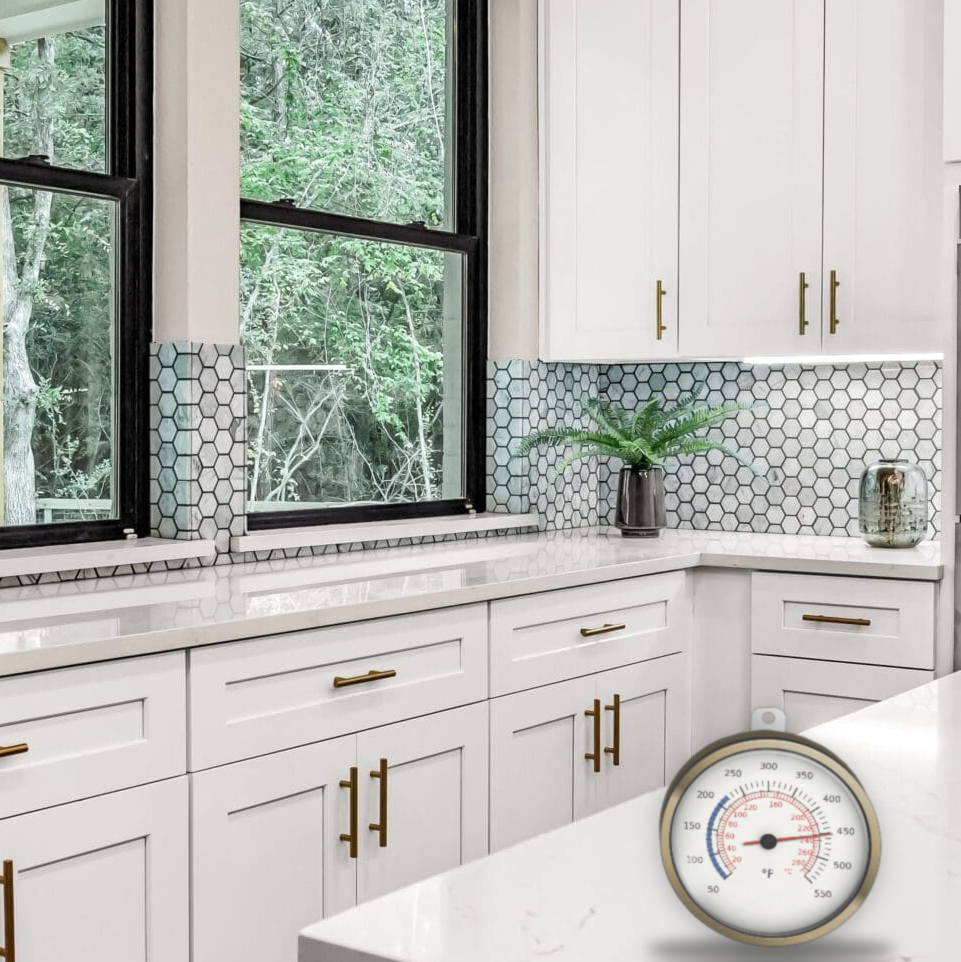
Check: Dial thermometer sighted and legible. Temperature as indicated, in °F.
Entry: 450 °F
